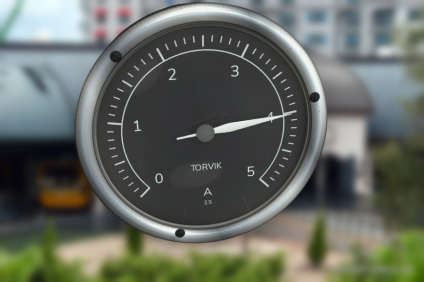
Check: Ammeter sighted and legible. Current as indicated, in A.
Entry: 4 A
